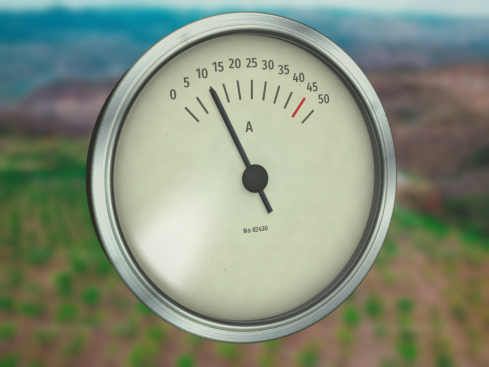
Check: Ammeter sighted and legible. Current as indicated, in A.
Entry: 10 A
